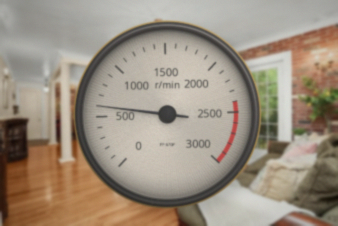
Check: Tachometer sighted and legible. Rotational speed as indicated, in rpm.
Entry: 600 rpm
